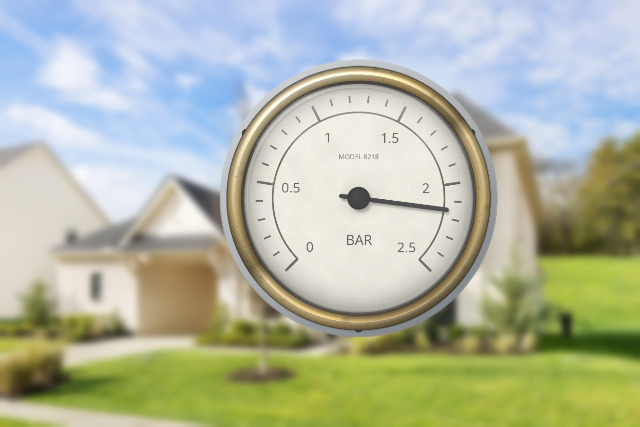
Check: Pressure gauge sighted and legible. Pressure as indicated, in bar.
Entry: 2.15 bar
